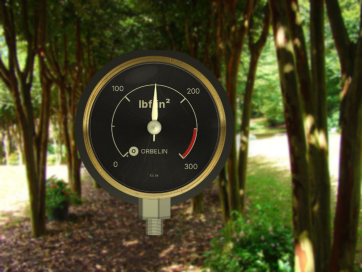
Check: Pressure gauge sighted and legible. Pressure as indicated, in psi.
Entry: 150 psi
